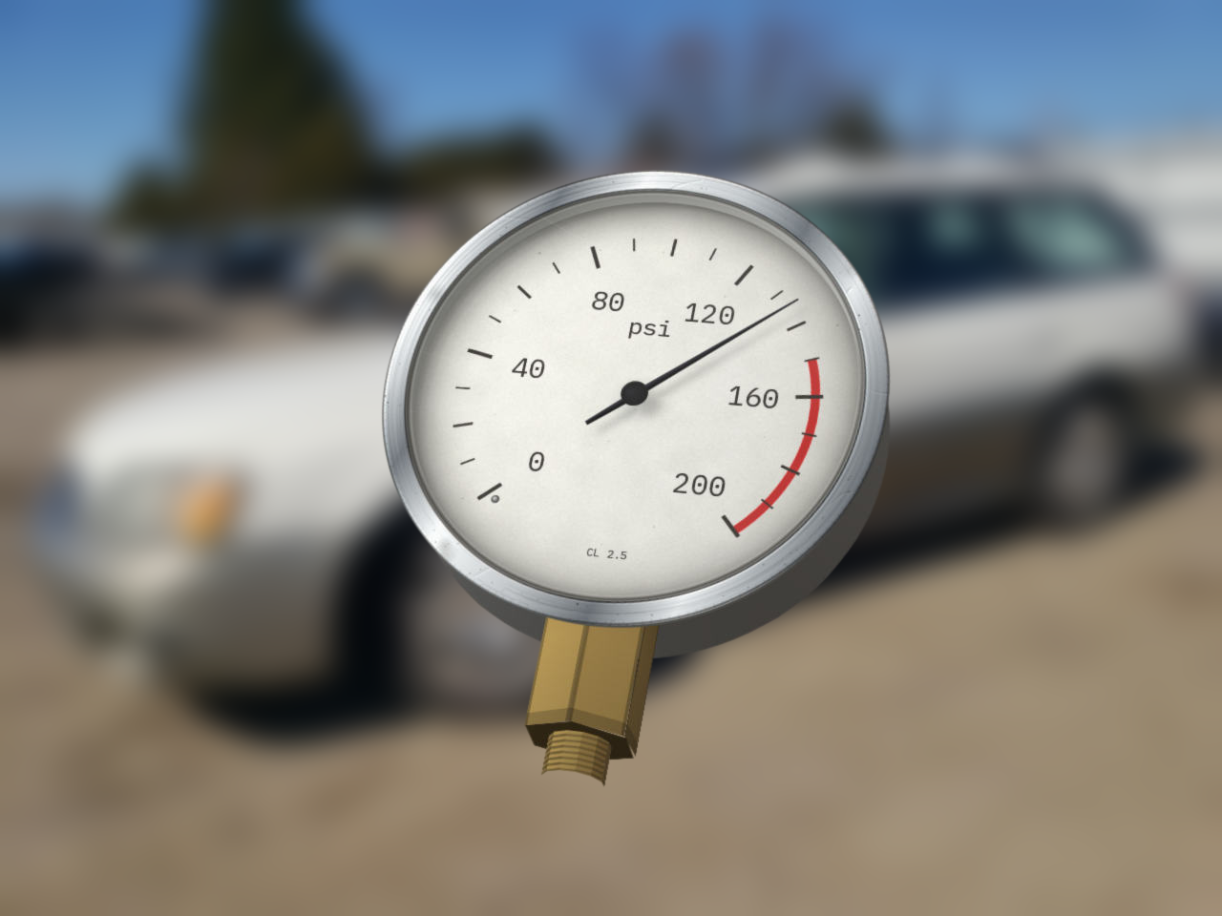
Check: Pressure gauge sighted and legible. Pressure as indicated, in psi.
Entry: 135 psi
